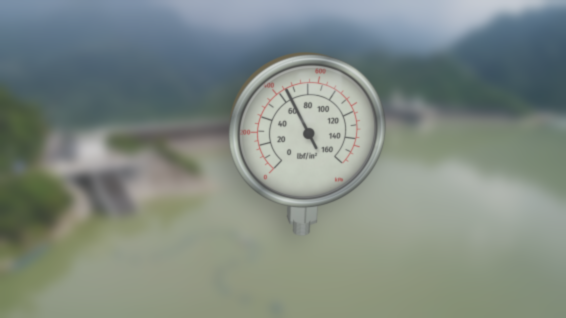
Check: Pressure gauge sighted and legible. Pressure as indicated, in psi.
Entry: 65 psi
